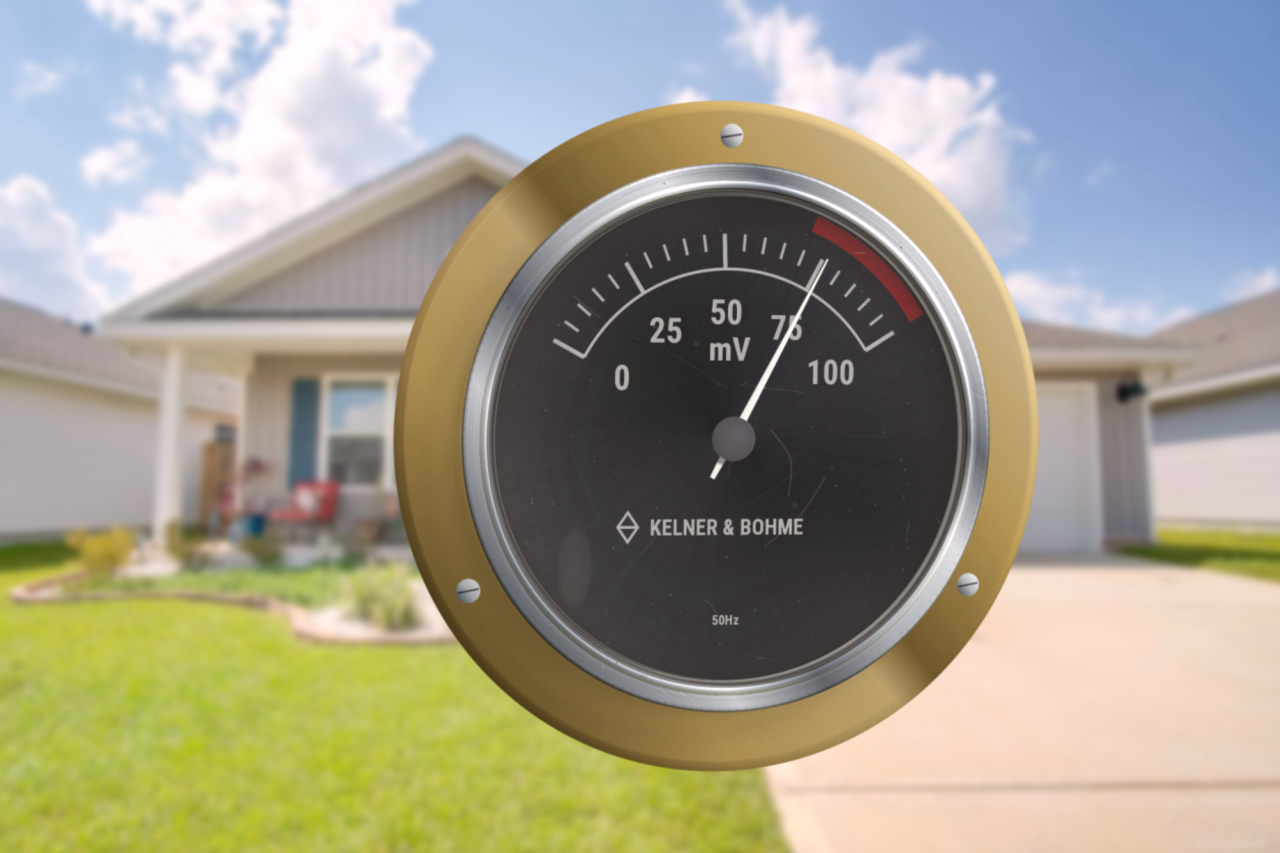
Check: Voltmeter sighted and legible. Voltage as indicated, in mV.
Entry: 75 mV
